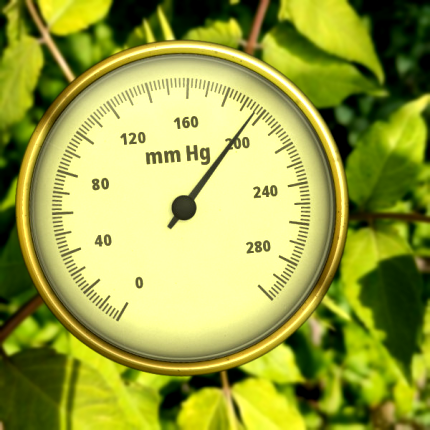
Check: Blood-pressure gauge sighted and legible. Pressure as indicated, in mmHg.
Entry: 196 mmHg
